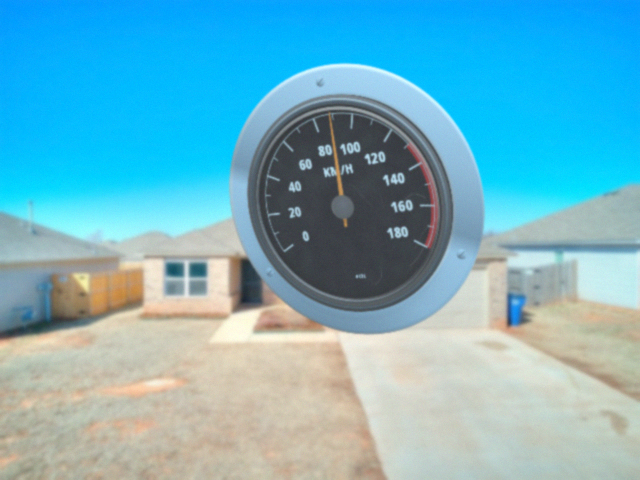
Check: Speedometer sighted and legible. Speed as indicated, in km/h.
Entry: 90 km/h
